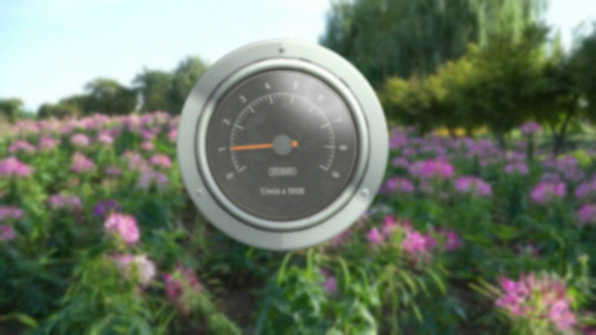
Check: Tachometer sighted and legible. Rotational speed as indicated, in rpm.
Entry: 1000 rpm
